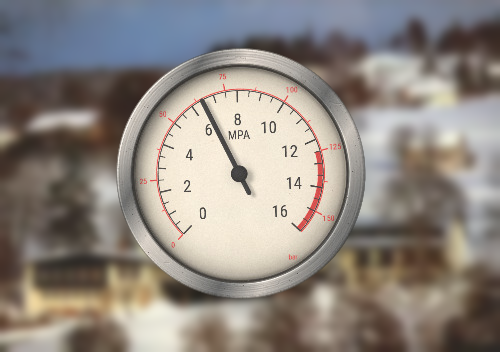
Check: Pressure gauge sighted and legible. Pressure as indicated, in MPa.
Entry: 6.5 MPa
